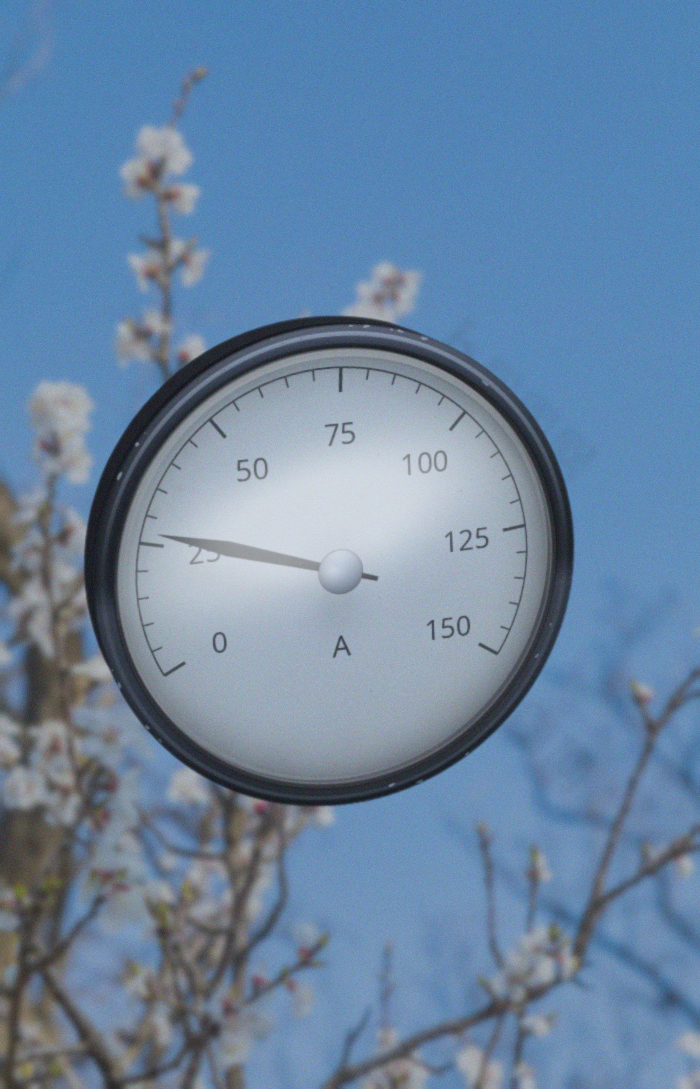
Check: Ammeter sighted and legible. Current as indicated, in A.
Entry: 27.5 A
